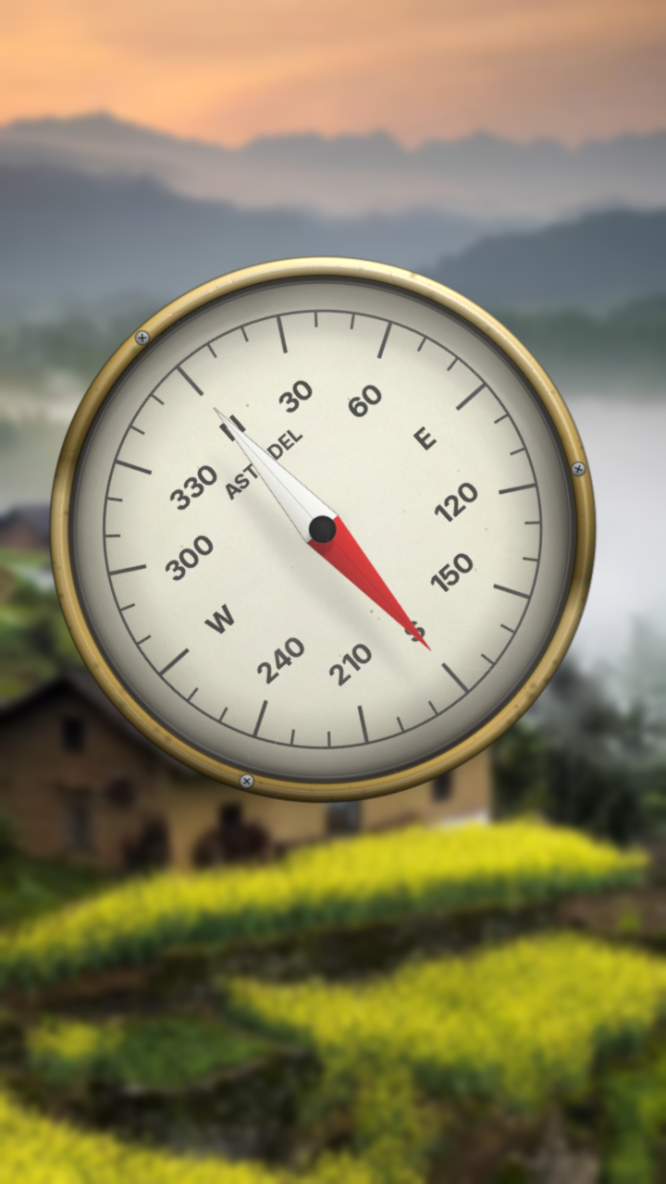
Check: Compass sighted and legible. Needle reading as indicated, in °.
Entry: 180 °
